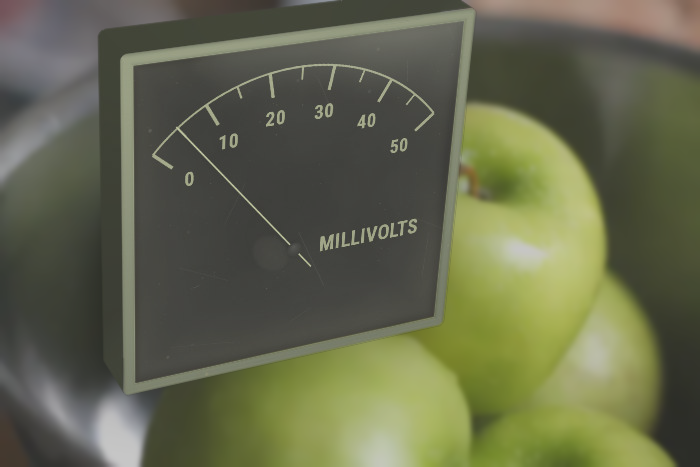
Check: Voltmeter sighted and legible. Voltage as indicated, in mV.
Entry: 5 mV
